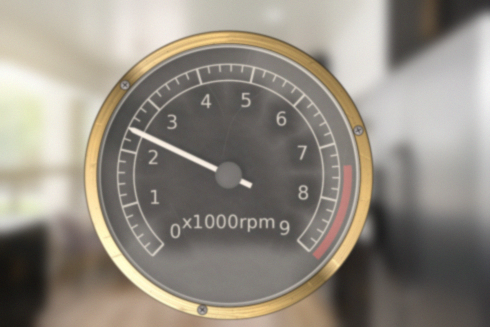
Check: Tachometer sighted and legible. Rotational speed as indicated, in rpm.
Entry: 2400 rpm
